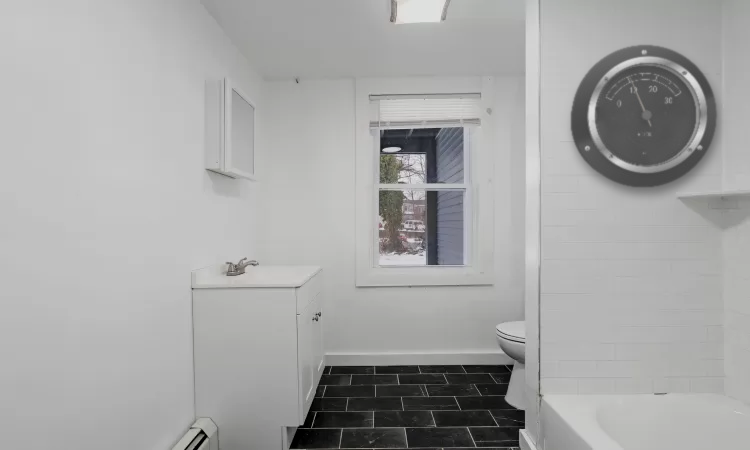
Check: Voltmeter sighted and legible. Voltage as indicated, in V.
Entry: 10 V
